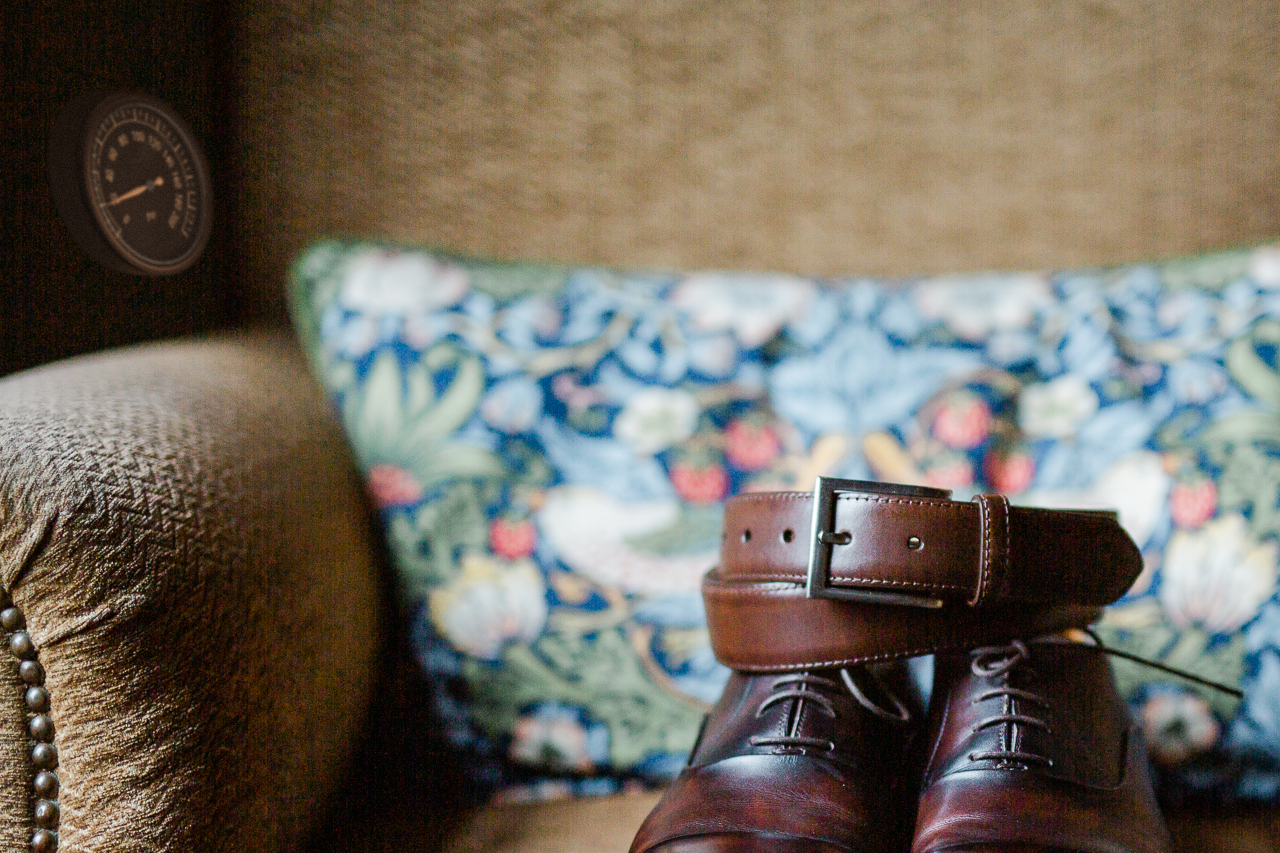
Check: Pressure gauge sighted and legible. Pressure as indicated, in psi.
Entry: 20 psi
